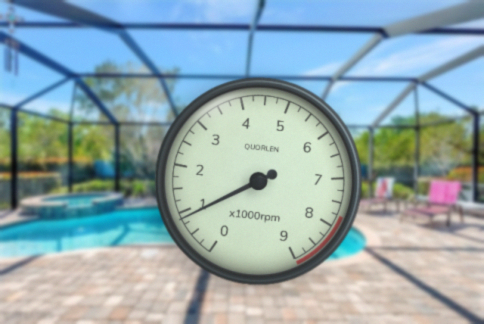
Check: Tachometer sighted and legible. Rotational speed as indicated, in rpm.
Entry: 875 rpm
